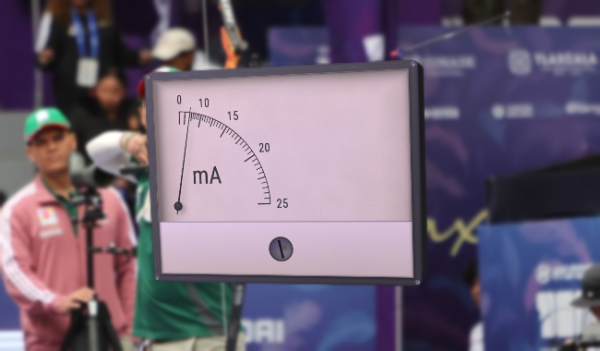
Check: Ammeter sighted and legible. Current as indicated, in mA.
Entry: 7.5 mA
